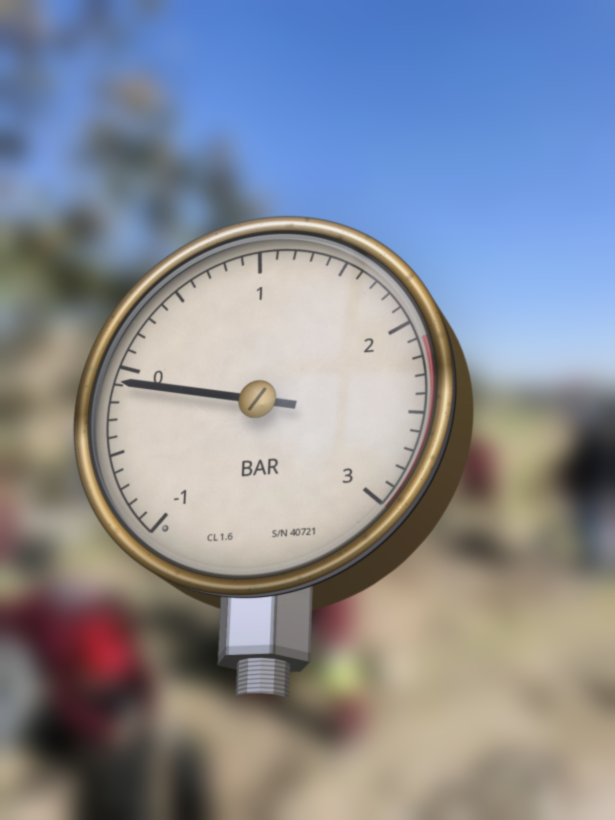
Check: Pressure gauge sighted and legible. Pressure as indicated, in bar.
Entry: -0.1 bar
